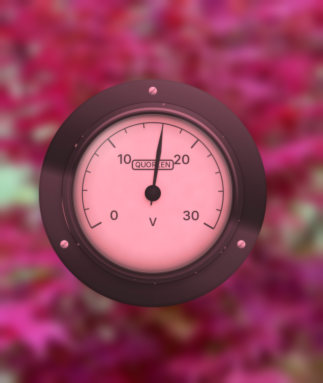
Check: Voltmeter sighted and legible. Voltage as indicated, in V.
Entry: 16 V
